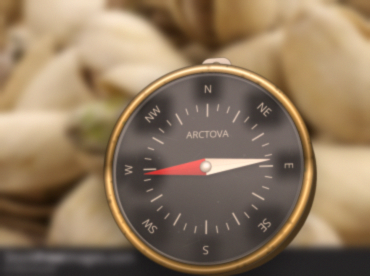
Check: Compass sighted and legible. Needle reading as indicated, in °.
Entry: 265 °
